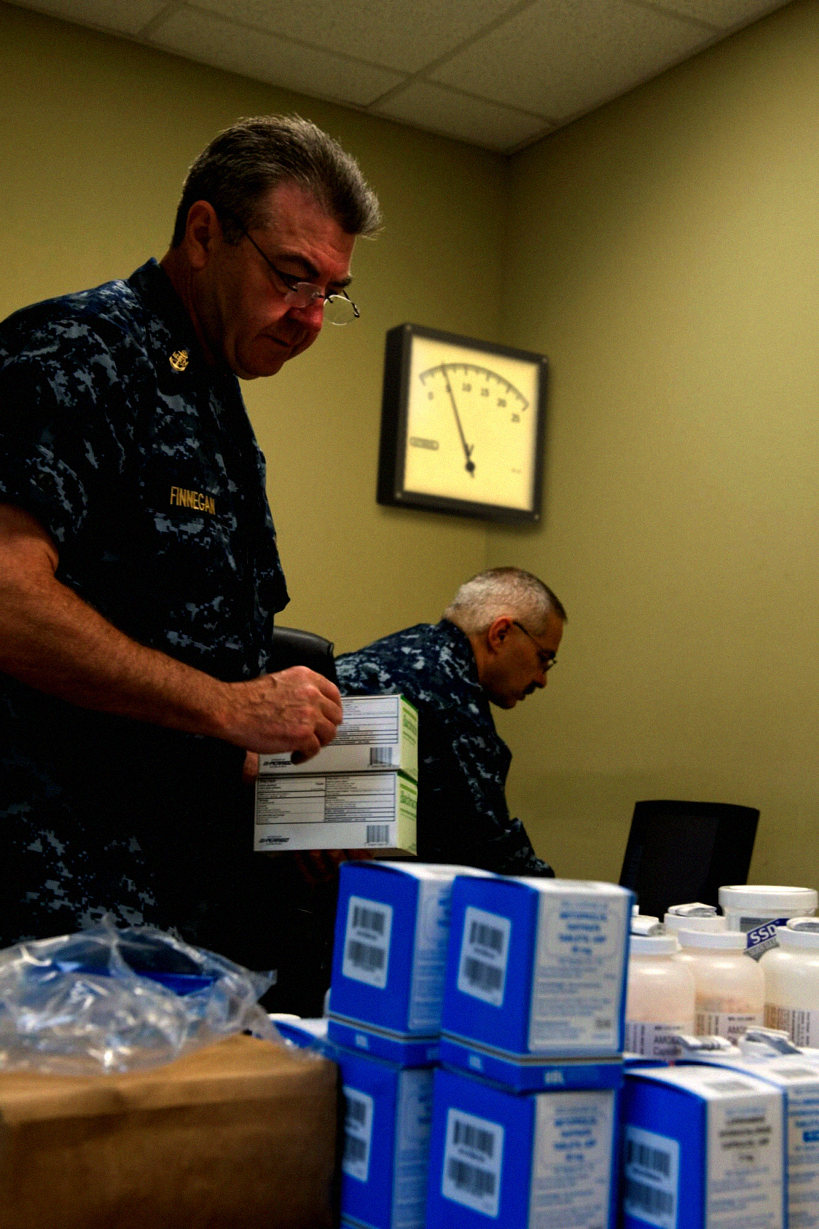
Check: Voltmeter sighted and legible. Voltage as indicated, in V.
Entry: 5 V
